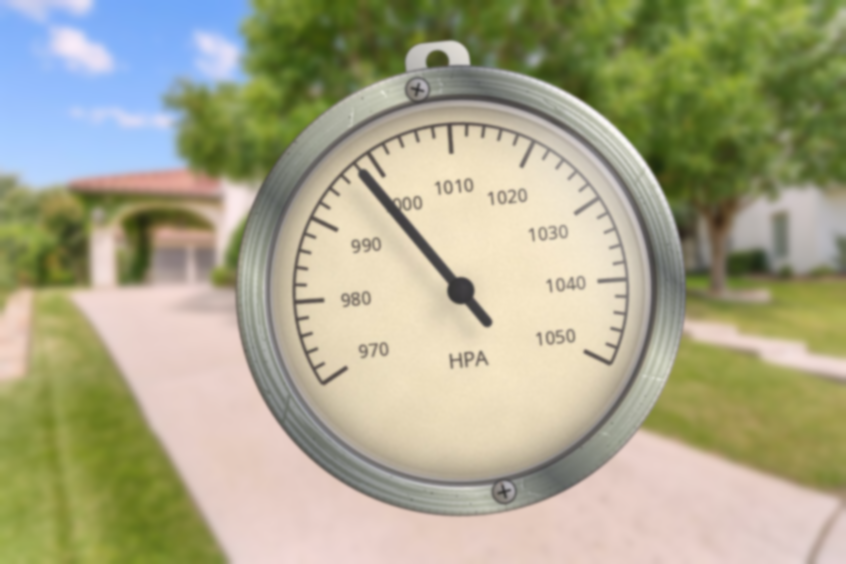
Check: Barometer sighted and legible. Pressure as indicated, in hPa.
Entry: 998 hPa
